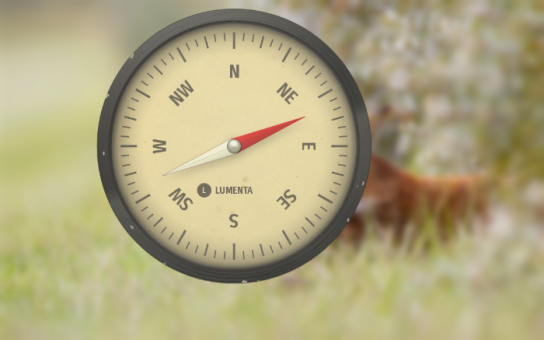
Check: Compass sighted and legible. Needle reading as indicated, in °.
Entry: 67.5 °
